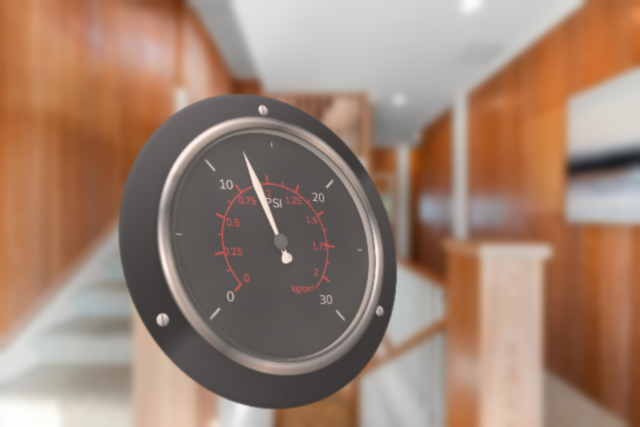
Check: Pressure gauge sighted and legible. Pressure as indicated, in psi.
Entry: 12.5 psi
